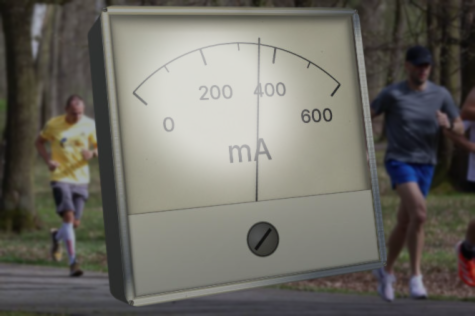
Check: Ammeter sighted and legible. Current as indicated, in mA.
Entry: 350 mA
